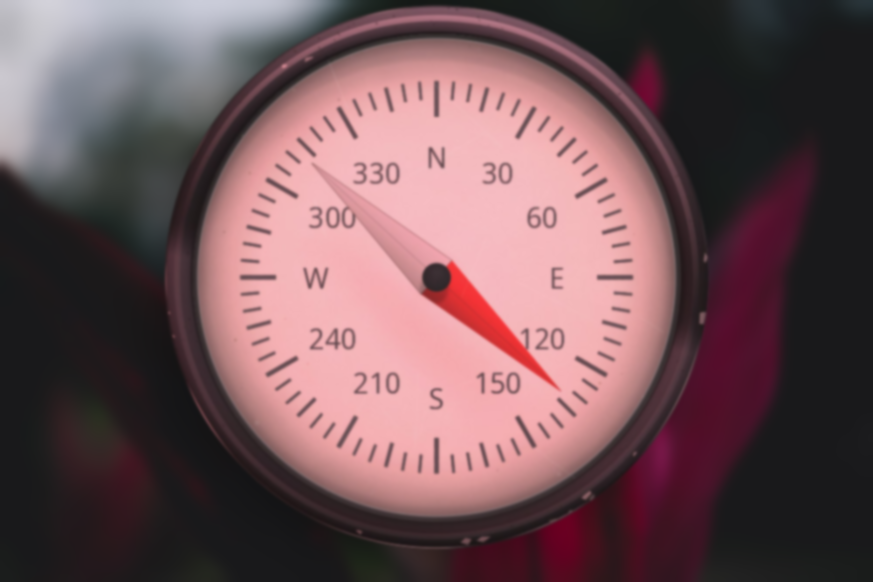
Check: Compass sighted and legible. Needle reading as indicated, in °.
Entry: 132.5 °
